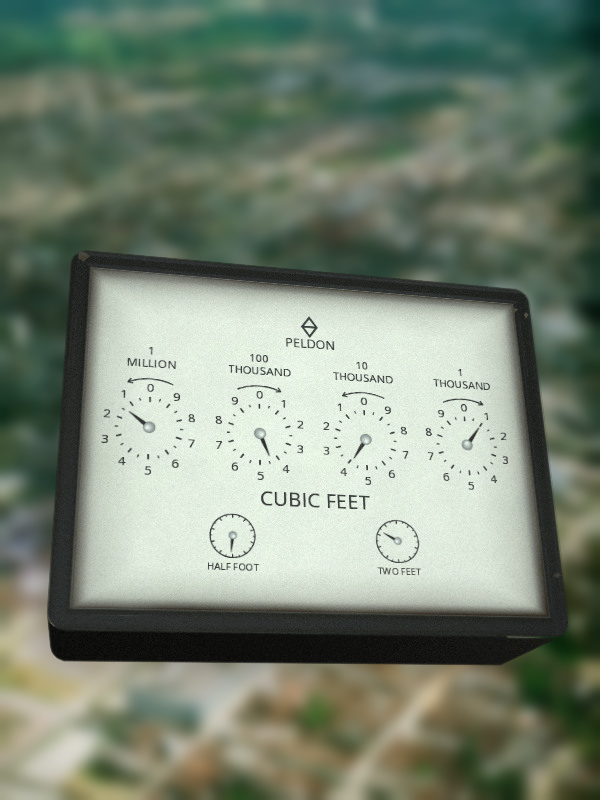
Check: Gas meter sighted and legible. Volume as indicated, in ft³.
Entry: 144100 ft³
